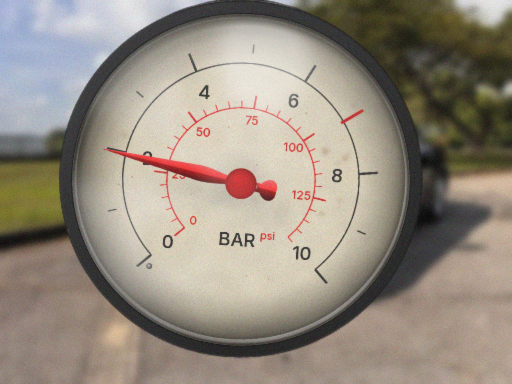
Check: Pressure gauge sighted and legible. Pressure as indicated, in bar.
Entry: 2 bar
